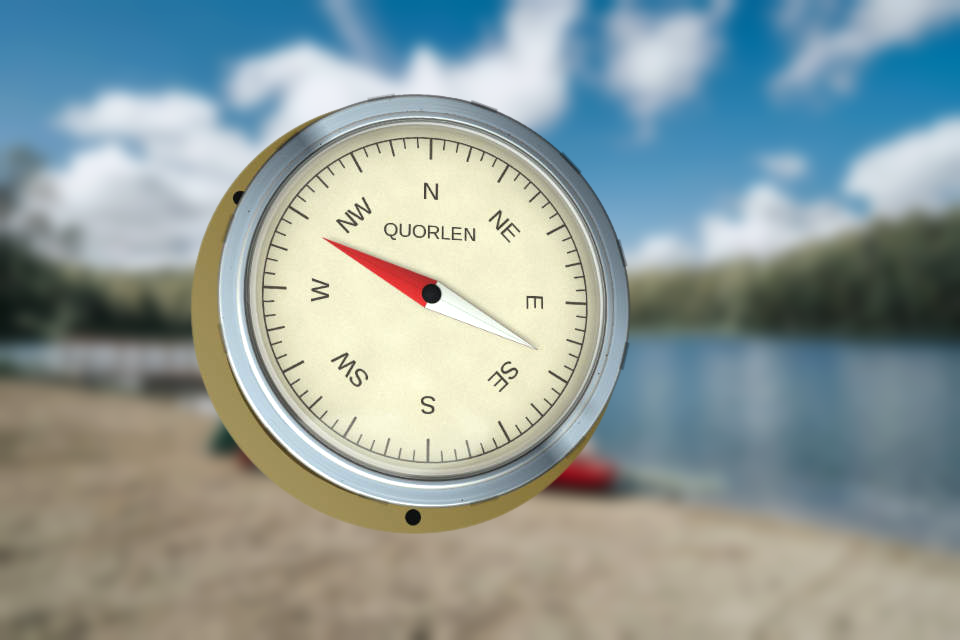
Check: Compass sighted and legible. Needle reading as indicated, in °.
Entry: 295 °
